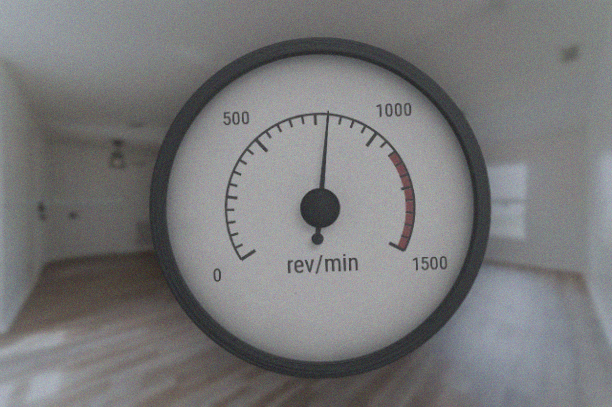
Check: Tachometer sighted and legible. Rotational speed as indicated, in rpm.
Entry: 800 rpm
